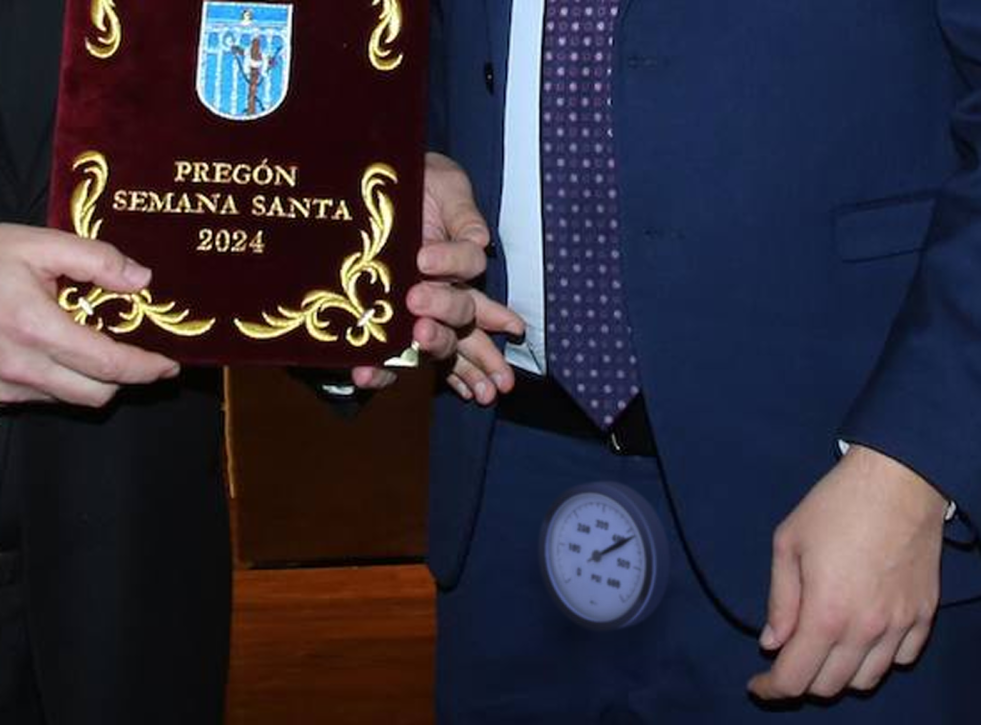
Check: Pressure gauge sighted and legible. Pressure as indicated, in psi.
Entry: 420 psi
